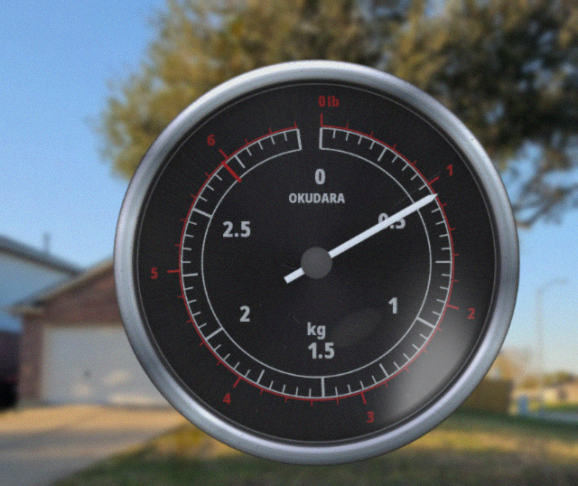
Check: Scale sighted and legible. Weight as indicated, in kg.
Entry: 0.5 kg
